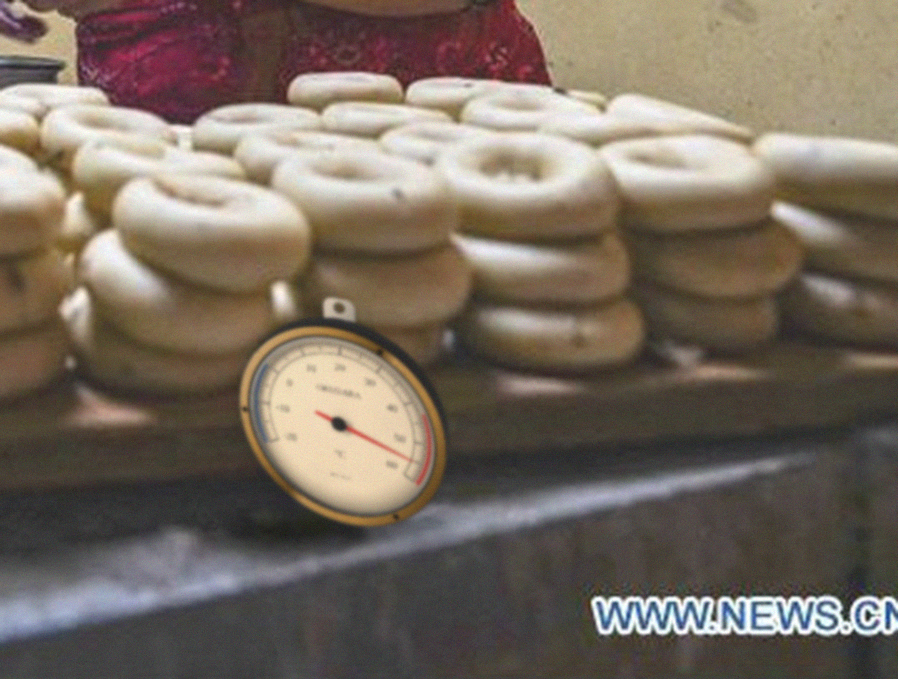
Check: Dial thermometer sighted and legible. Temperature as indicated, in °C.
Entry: 55 °C
